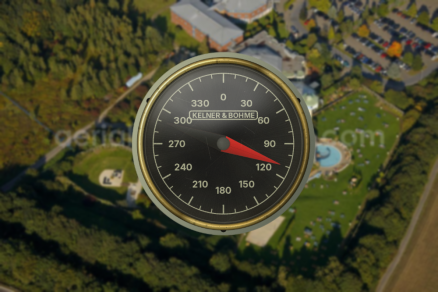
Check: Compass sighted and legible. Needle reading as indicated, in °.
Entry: 110 °
